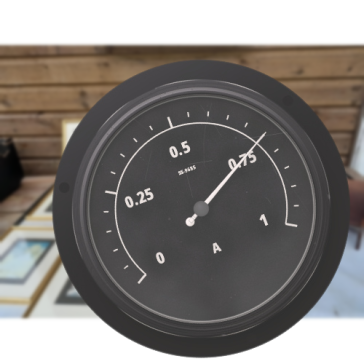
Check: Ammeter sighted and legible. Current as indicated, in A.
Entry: 0.75 A
